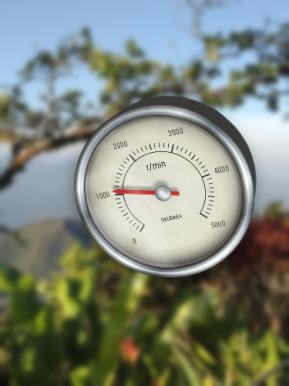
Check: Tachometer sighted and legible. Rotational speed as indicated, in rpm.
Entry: 1100 rpm
